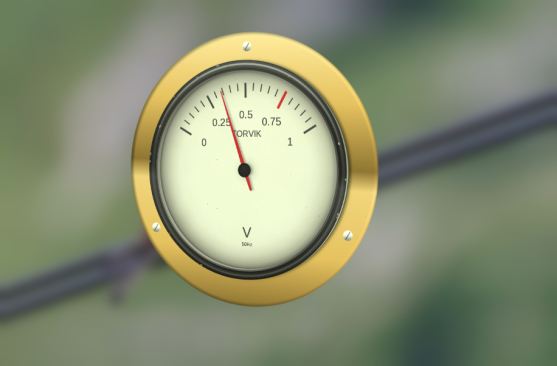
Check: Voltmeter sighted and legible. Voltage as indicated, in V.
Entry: 0.35 V
